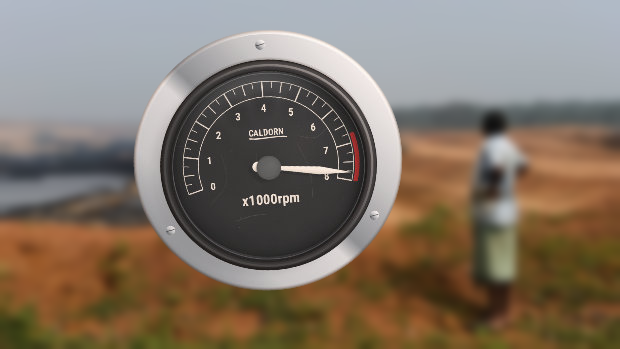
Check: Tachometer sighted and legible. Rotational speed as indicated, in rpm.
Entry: 7750 rpm
